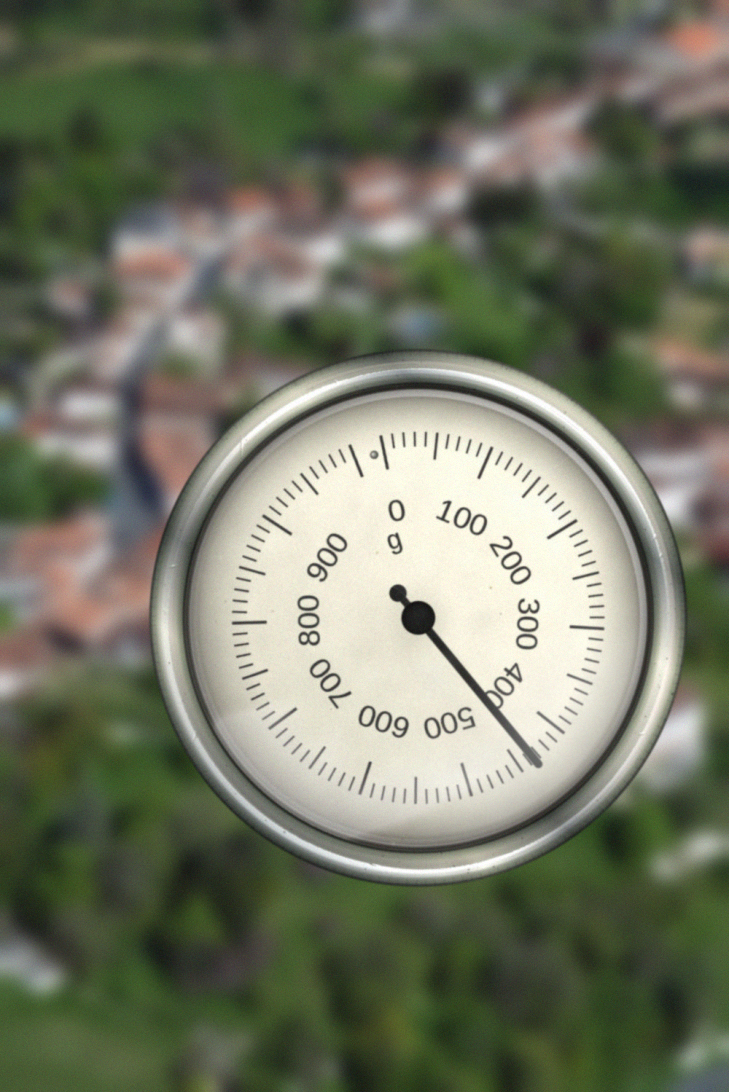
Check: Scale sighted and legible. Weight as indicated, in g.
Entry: 435 g
